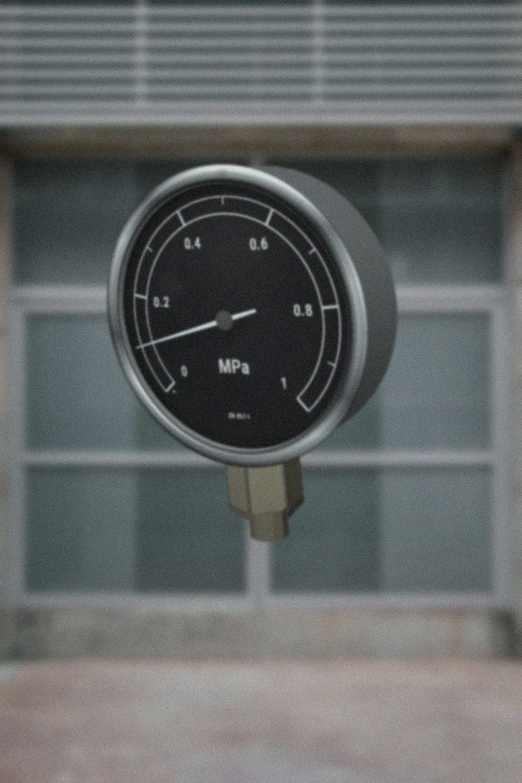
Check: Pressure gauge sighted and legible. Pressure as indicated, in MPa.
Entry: 0.1 MPa
